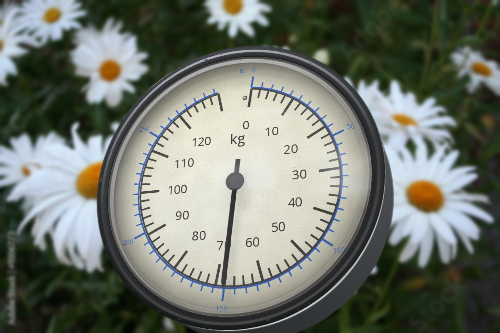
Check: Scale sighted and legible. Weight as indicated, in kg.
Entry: 68 kg
